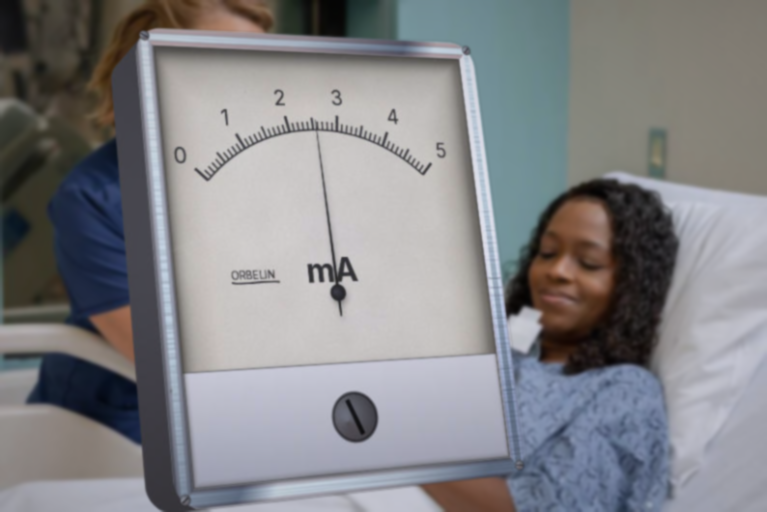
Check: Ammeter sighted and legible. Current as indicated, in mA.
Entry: 2.5 mA
